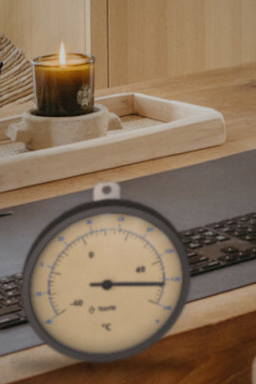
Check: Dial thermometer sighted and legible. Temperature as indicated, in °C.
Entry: 50 °C
